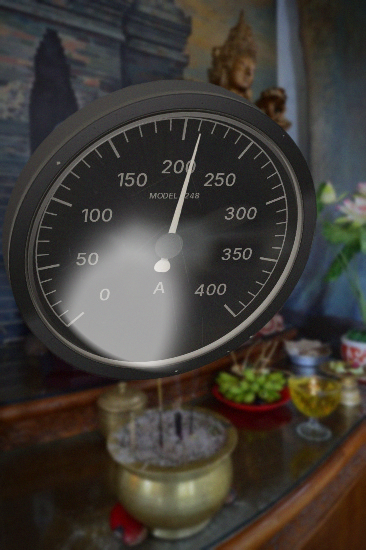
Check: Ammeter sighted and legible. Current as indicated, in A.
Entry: 210 A
